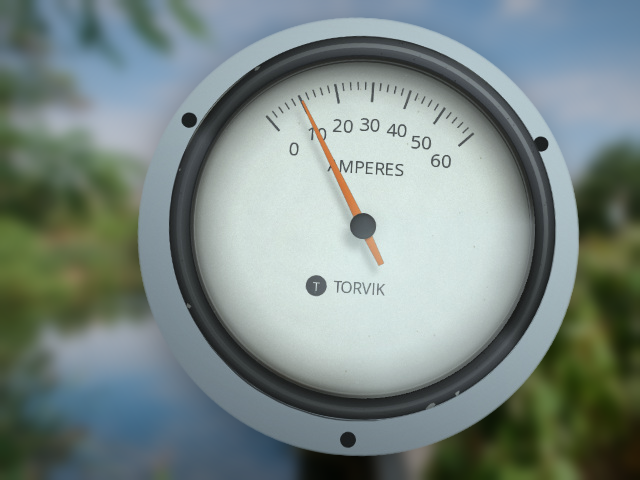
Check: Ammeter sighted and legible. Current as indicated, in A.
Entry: 10 A
